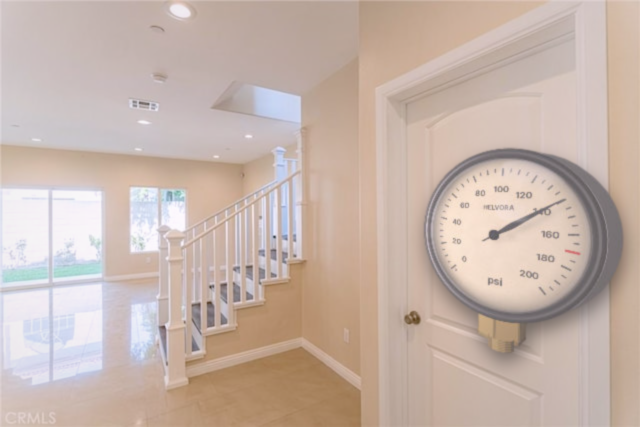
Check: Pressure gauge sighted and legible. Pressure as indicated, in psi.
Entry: 140 psi
